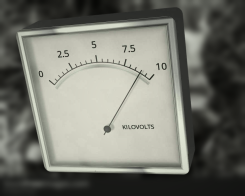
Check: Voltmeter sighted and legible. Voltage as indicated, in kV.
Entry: 9 kV
